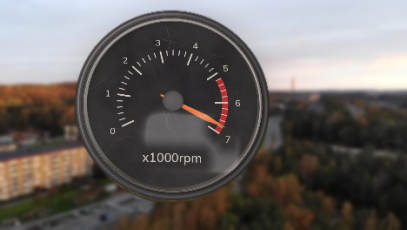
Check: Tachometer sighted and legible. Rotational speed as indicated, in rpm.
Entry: 6800 rpm
